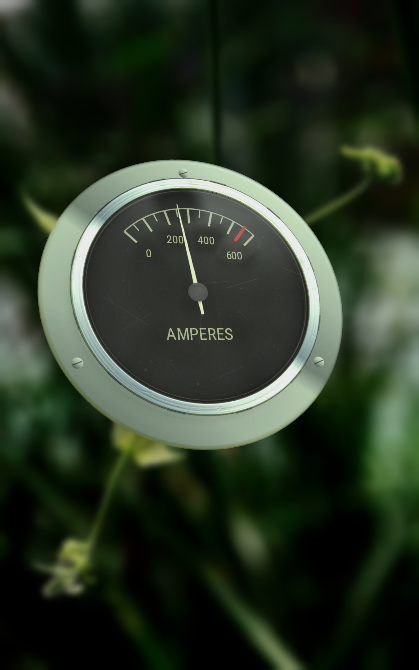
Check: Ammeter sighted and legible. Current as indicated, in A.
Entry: 250 A
